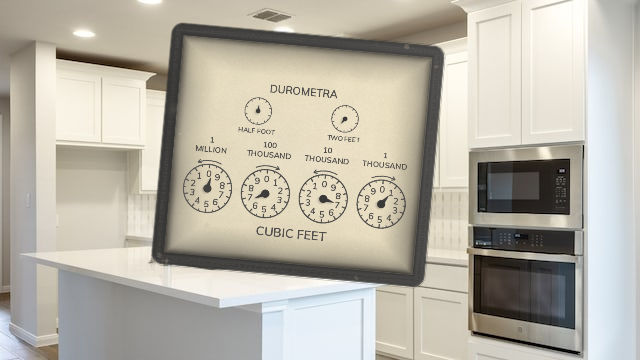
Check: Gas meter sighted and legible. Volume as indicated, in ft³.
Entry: 967100 ft³
